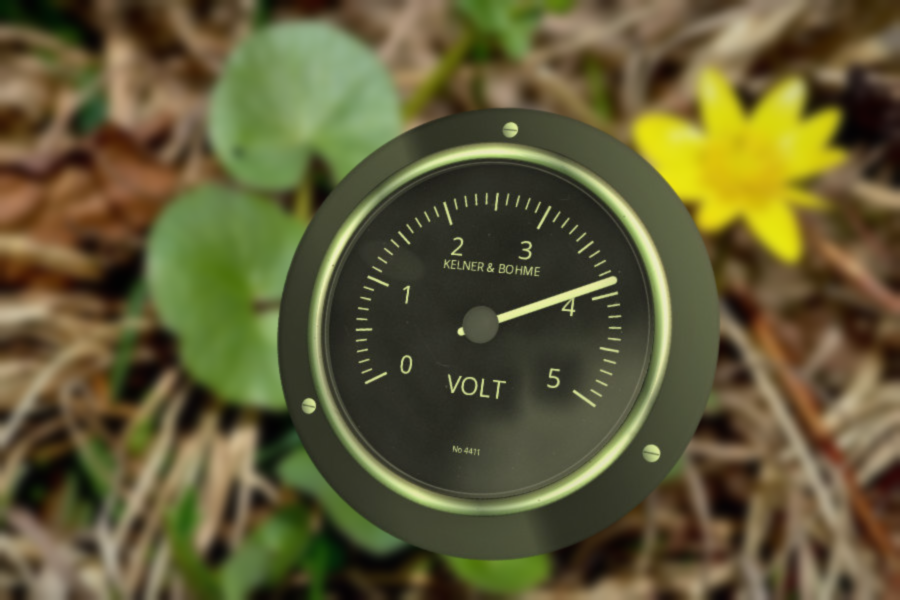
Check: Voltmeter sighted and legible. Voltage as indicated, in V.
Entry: 3.9 V
